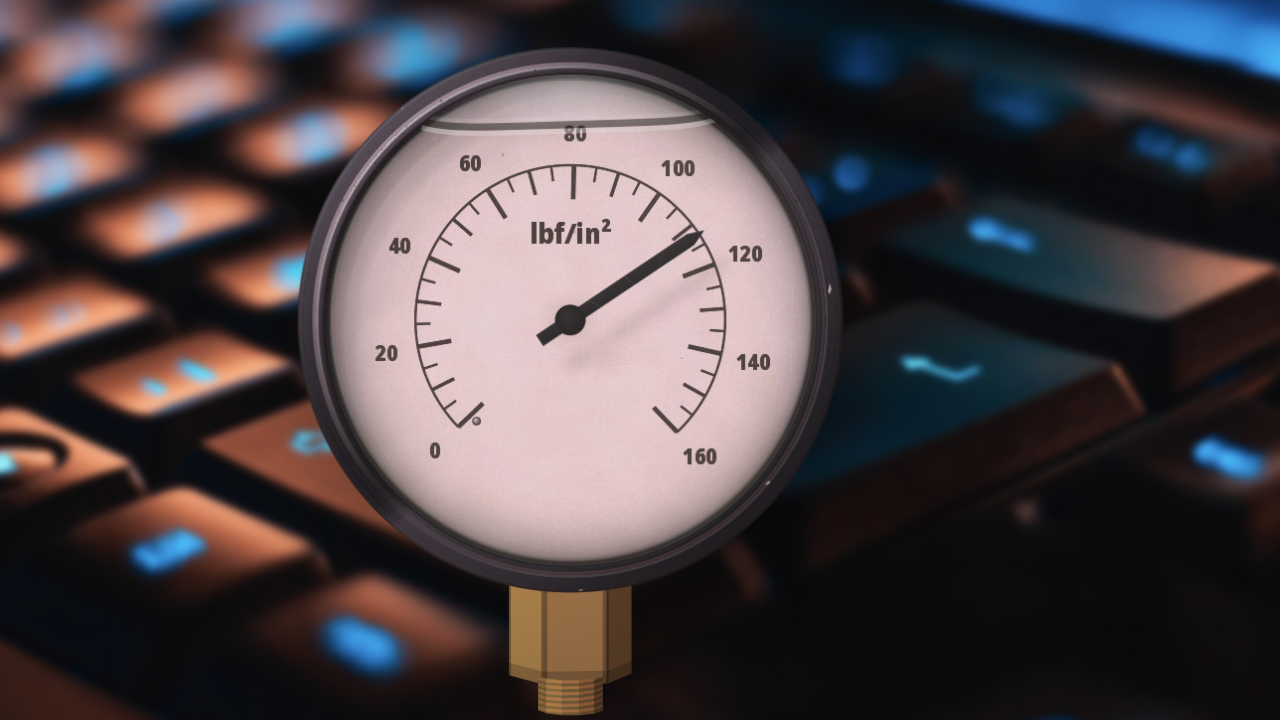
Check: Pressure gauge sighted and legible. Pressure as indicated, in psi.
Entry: 112.5 psi
